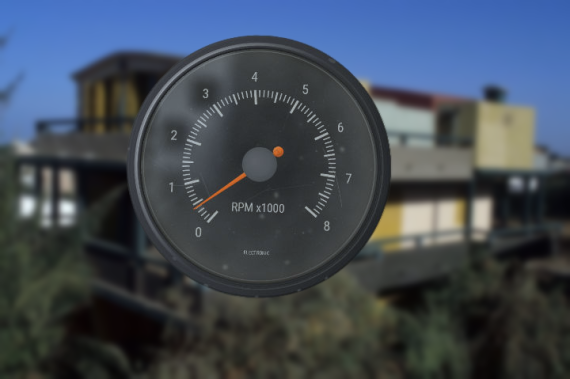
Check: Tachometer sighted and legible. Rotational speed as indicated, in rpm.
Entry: 400 rpm
